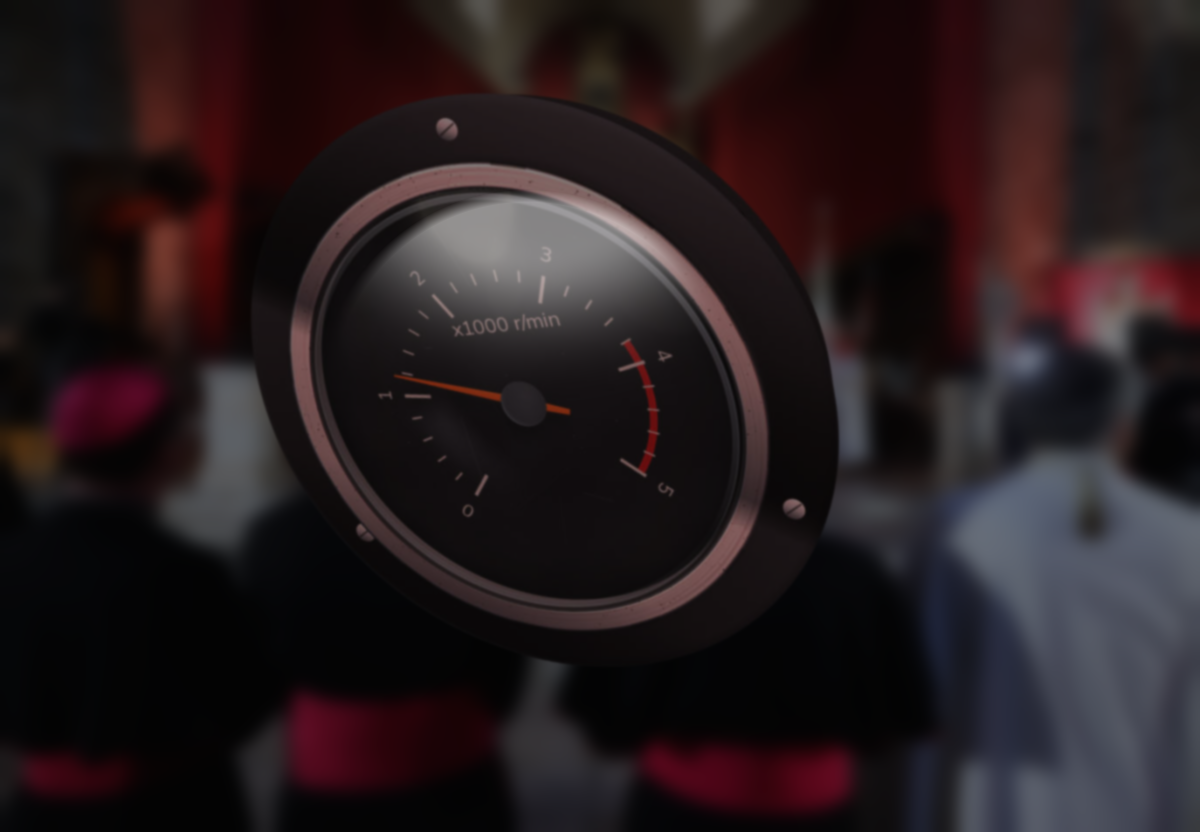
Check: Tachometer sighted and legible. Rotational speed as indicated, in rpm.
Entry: 1200 rpm
